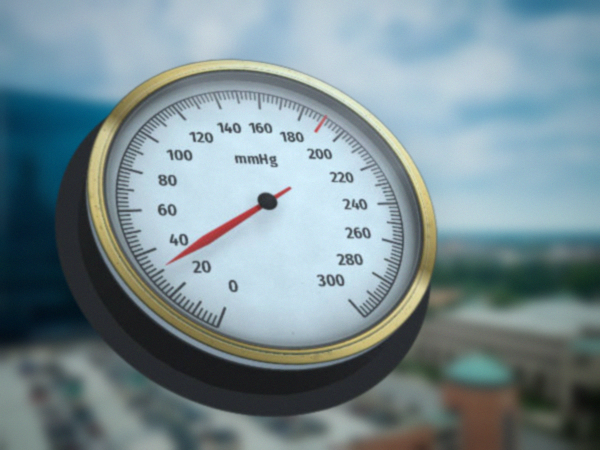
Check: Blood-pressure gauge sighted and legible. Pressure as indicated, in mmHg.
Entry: 30 mmHg
